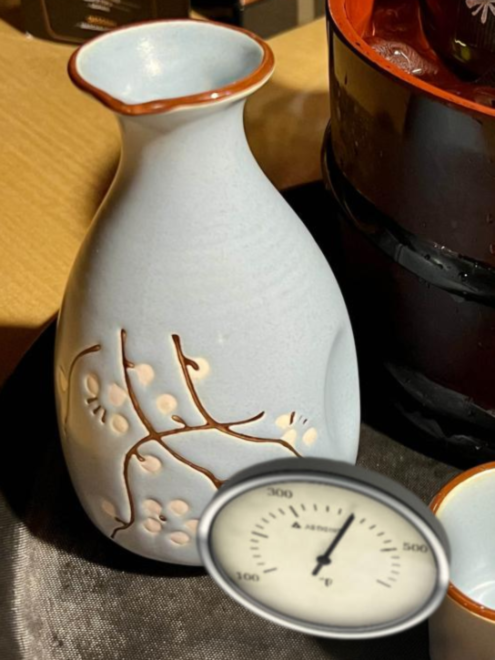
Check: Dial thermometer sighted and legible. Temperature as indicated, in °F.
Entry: 400 °F
